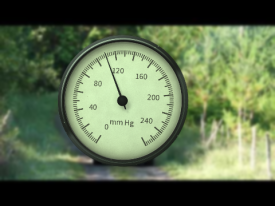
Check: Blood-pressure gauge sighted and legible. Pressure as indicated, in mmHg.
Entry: 110 mmHg
